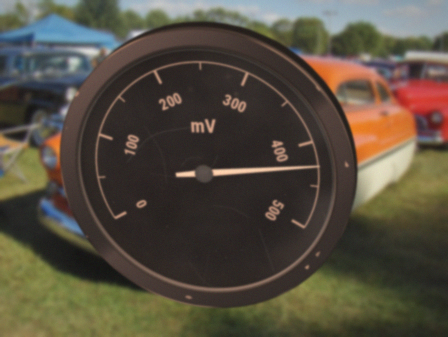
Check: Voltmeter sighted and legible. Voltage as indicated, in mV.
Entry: 425 mV
